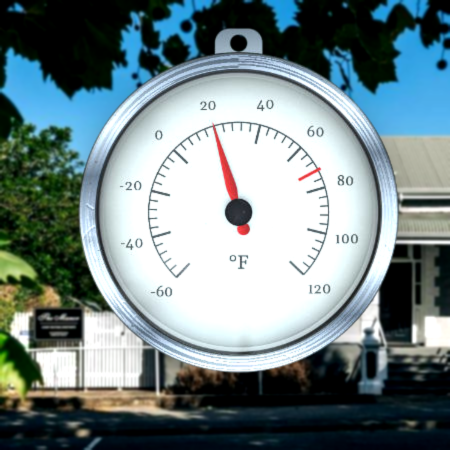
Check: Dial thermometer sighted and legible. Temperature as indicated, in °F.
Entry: 20 °F
